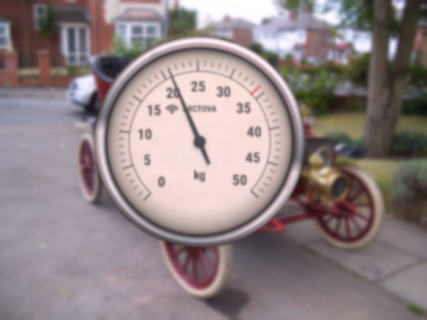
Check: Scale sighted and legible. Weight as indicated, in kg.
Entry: 21 kg
